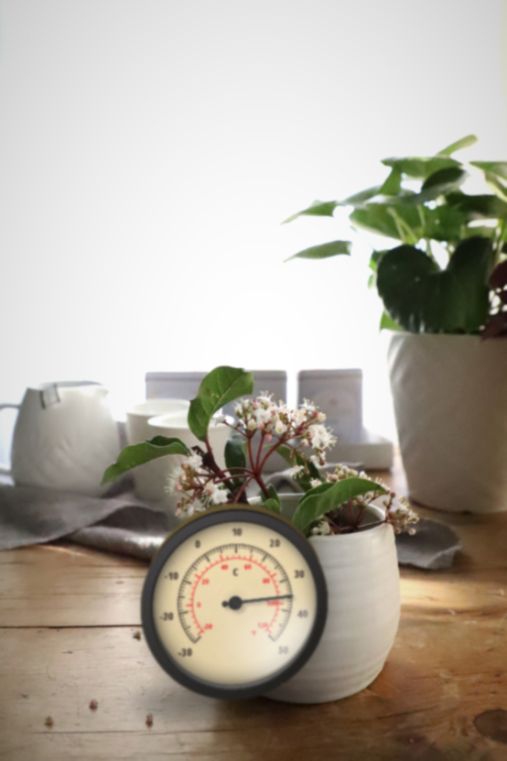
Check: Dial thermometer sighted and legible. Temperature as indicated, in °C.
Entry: 35 °C
